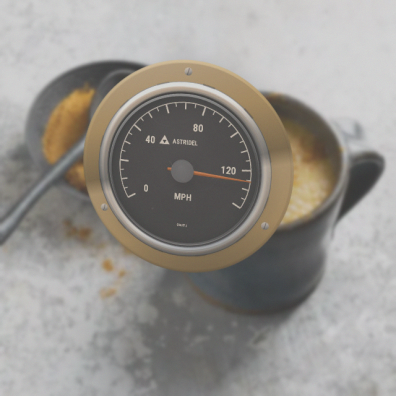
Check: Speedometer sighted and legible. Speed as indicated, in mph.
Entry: 125 mph
